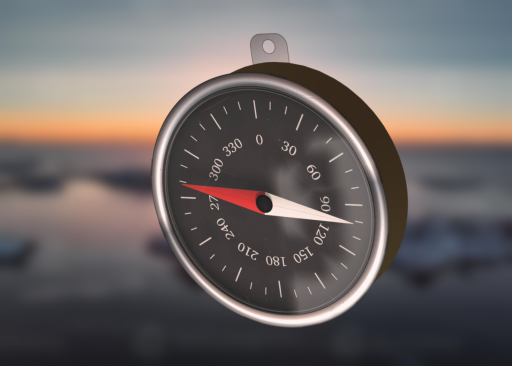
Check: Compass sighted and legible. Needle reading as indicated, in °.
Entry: 280 °
